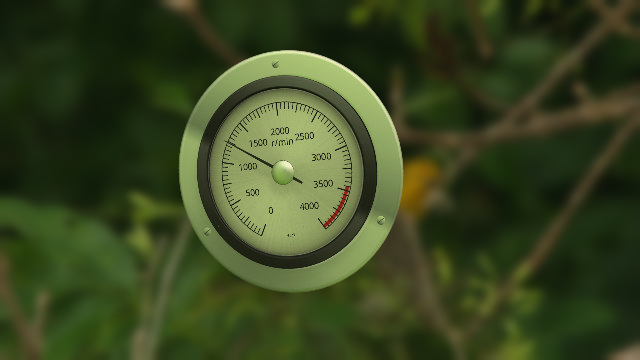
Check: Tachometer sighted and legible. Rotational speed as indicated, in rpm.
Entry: 1250 rpm
